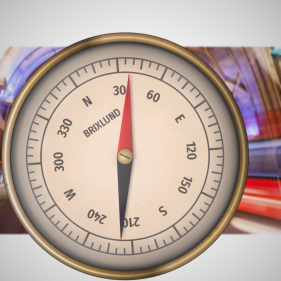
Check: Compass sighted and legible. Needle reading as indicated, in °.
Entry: 37.5 °
